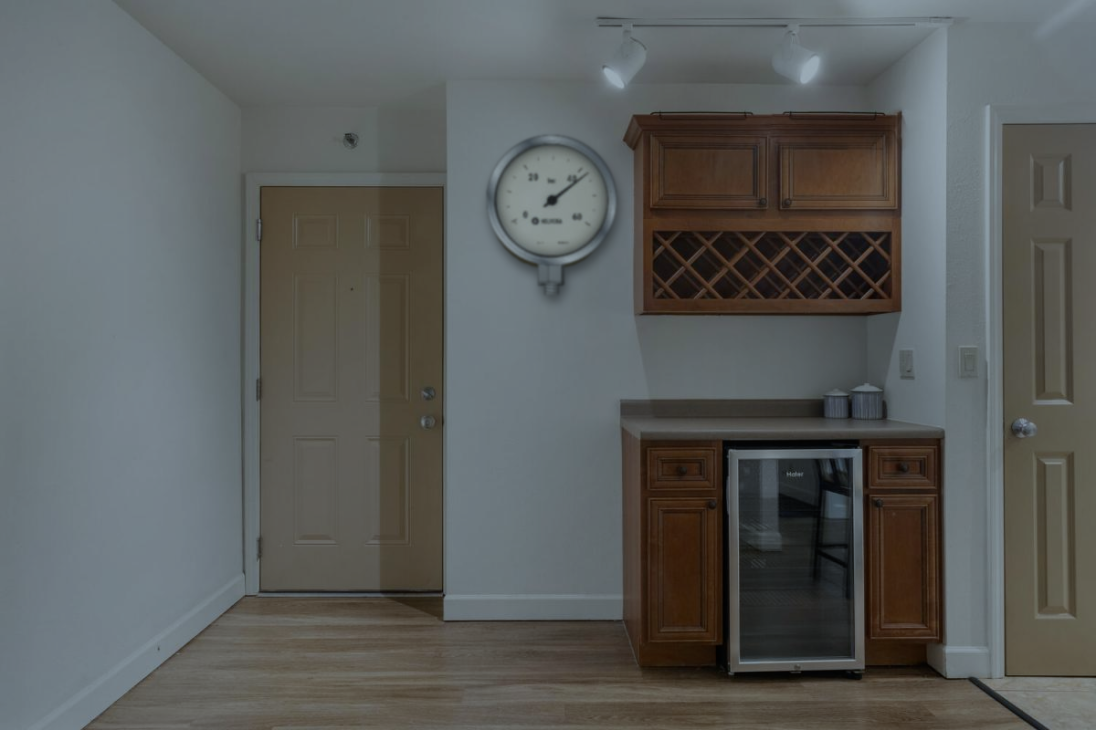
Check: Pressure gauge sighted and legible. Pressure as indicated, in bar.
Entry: 42.5 bar
